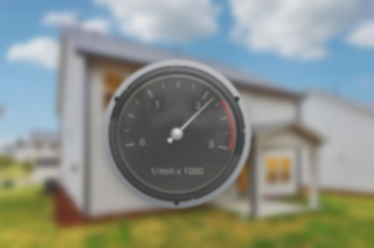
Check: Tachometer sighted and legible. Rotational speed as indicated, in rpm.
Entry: 2125 rpm
